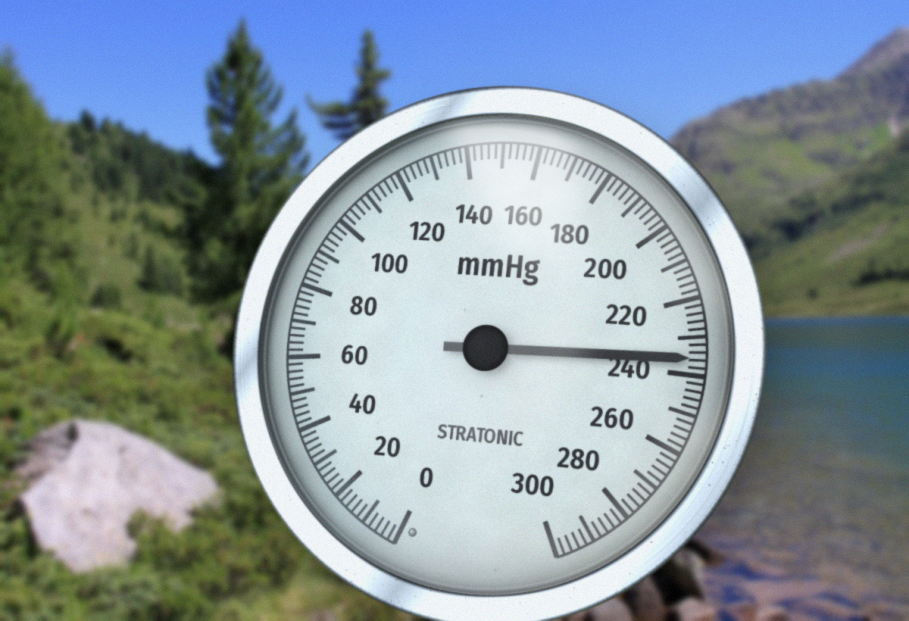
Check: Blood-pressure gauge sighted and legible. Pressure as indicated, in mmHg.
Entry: 236 mmHg
